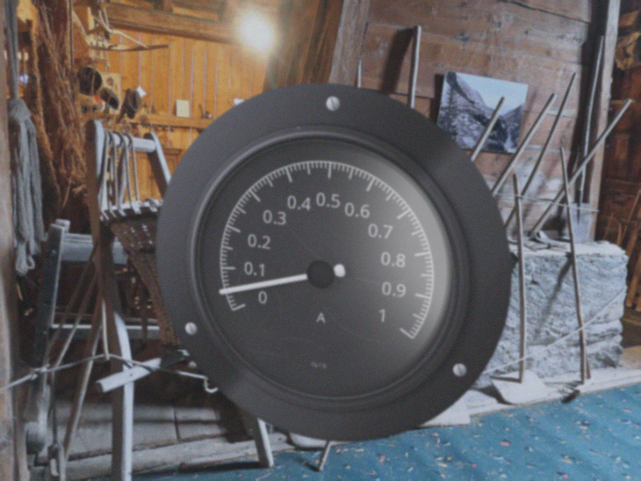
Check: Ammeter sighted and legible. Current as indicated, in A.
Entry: 0.05 A
